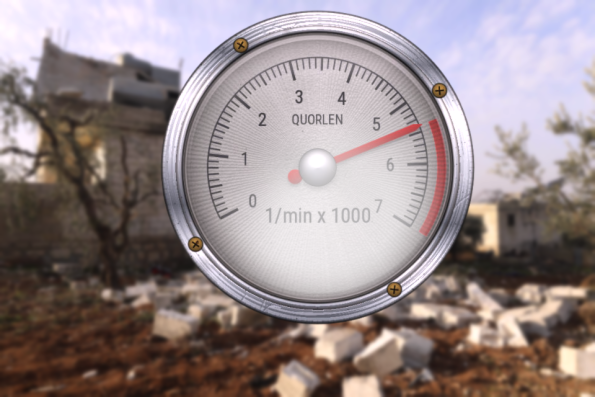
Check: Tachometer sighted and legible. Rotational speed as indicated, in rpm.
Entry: 5400 rpm
